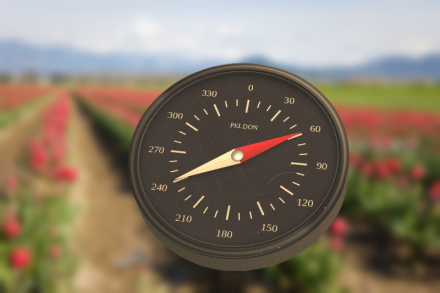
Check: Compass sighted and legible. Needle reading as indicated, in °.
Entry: 60 °
